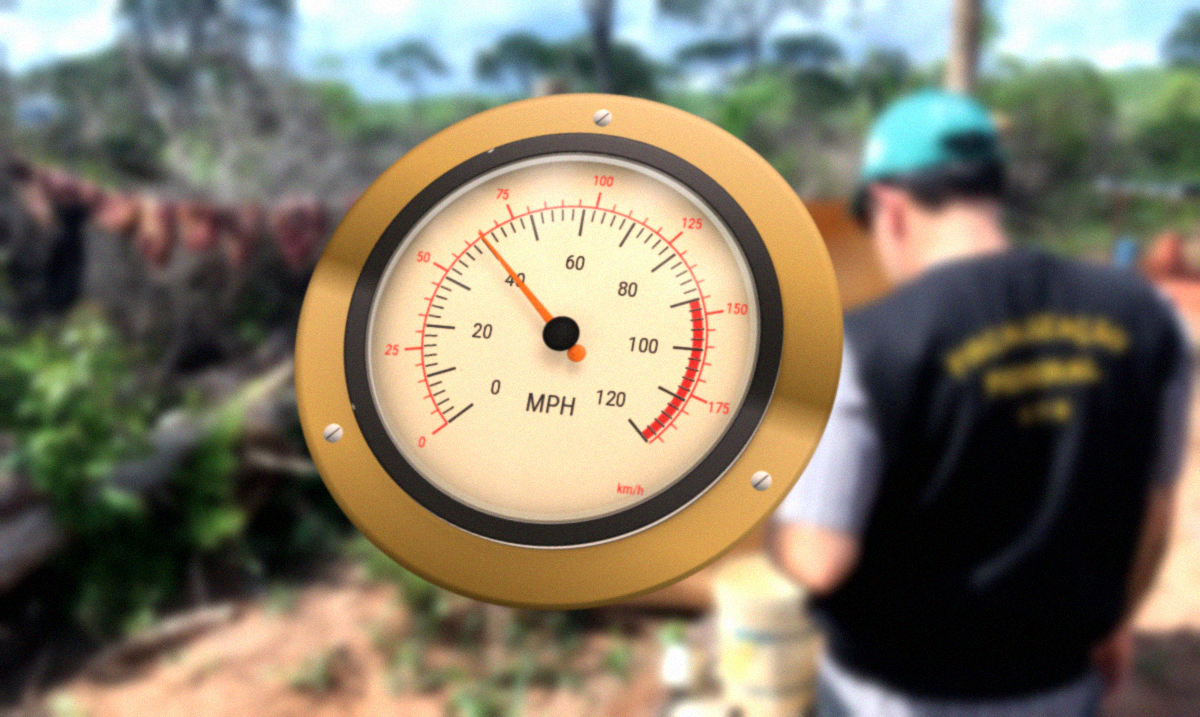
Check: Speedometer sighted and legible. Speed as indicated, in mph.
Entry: 40 mph
